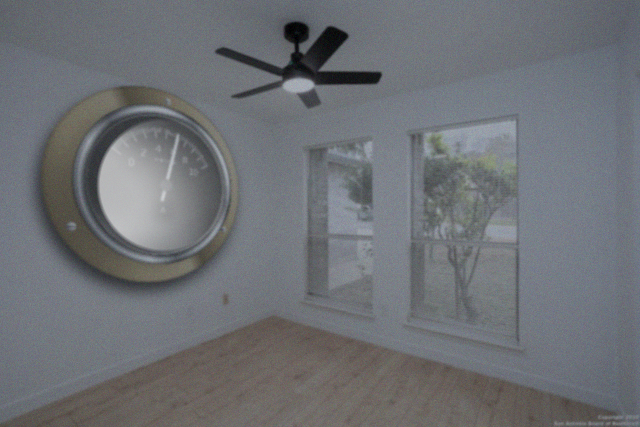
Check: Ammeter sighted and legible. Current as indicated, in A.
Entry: 6 A
